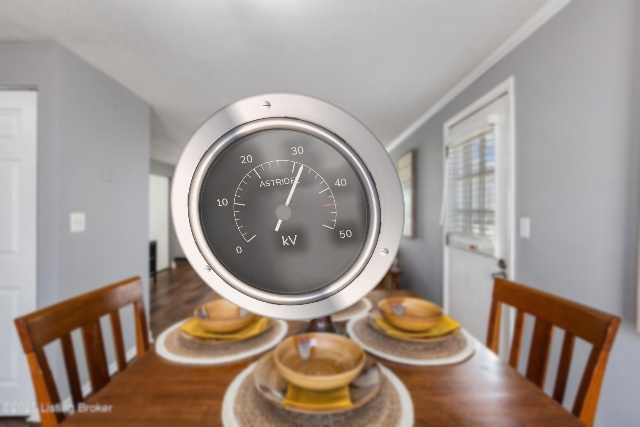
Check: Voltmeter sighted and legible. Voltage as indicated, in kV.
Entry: 32 kV
